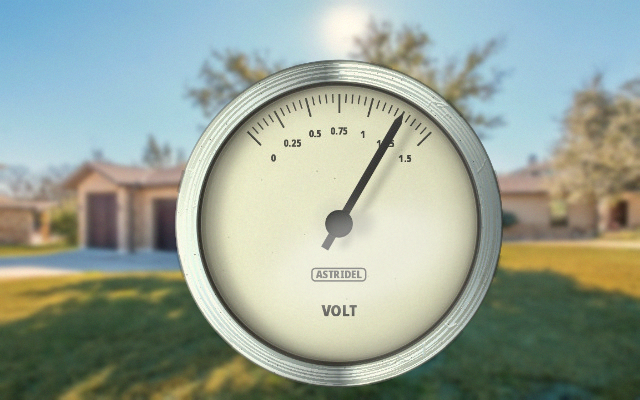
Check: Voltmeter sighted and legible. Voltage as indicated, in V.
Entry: 1.25 V
